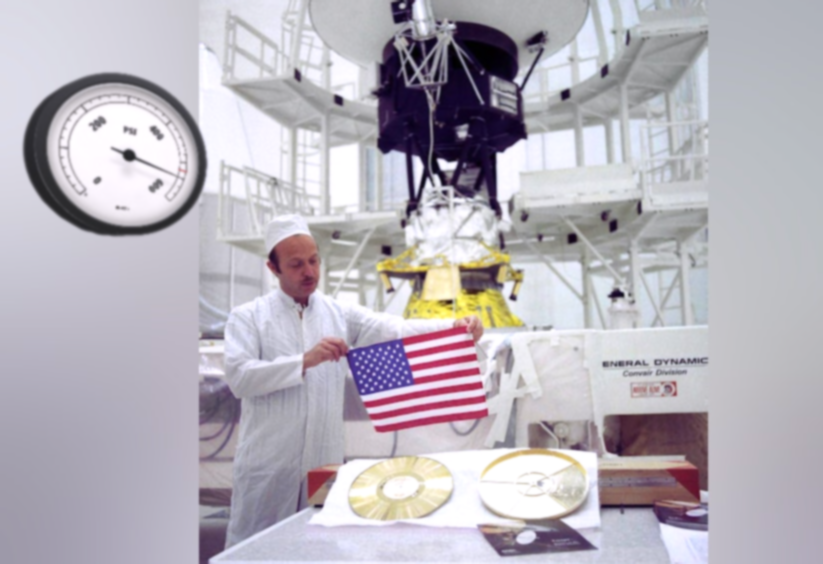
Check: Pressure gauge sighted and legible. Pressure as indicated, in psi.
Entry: 540 psi
